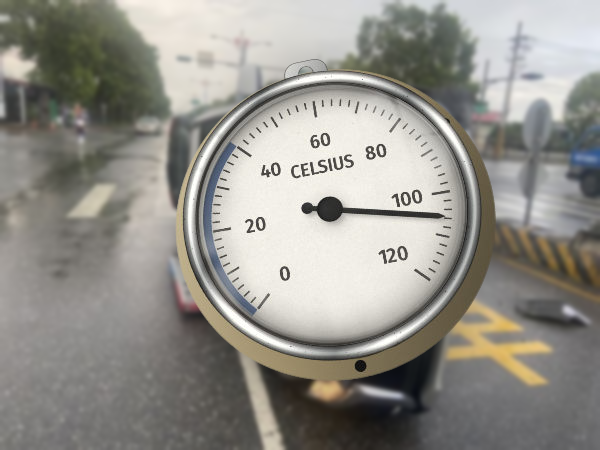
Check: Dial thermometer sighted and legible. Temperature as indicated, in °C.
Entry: 106 °C
